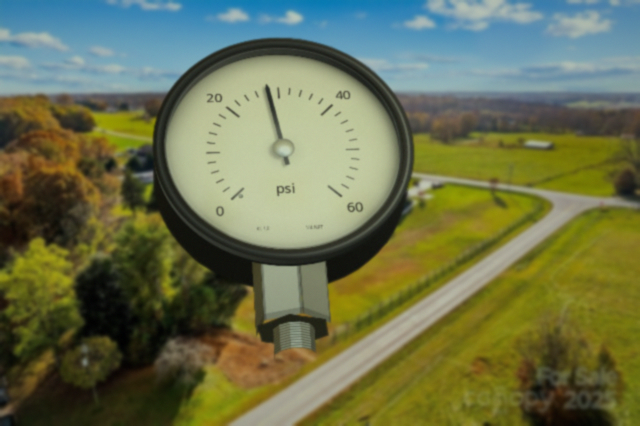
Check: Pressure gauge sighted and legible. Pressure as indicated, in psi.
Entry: 28 psi
